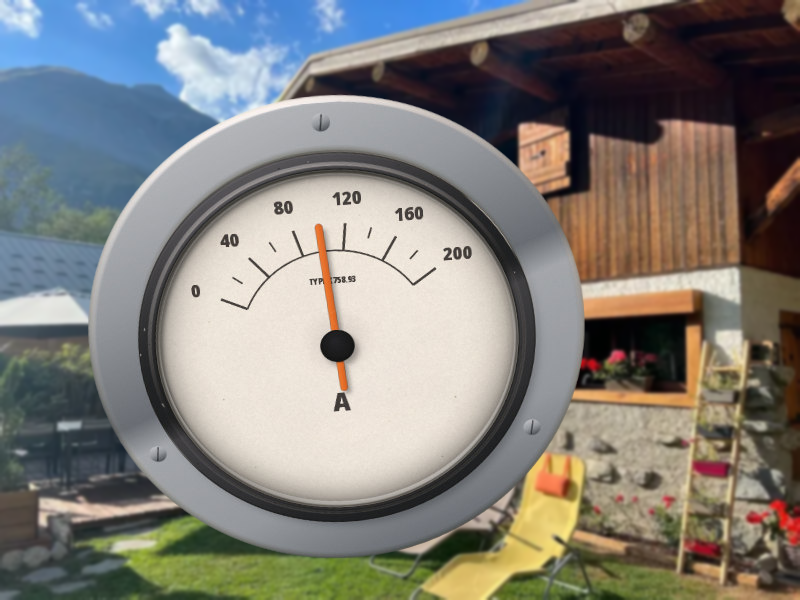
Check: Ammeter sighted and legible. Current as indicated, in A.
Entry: 100 A
